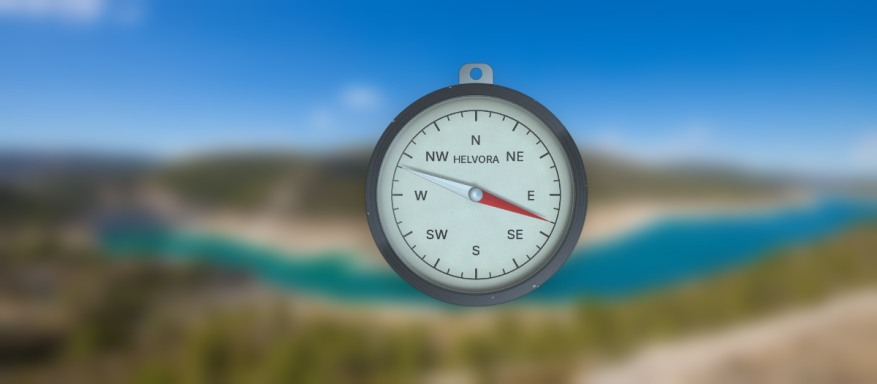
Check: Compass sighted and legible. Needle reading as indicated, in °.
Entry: 110 °
